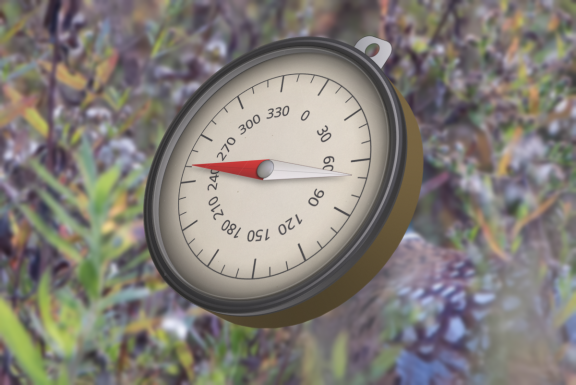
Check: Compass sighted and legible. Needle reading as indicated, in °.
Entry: 250 °
